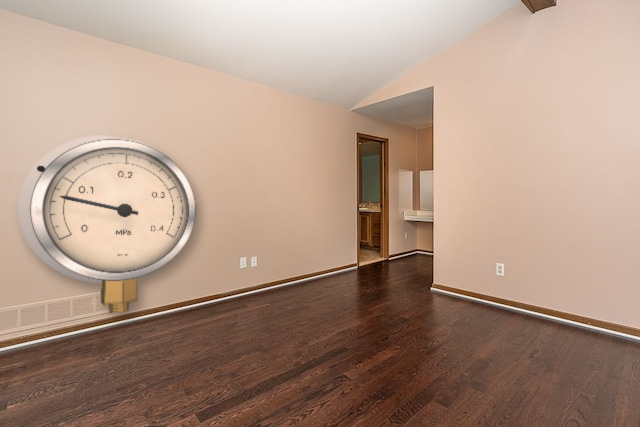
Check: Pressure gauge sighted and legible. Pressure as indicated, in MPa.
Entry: 0.07 MPa
